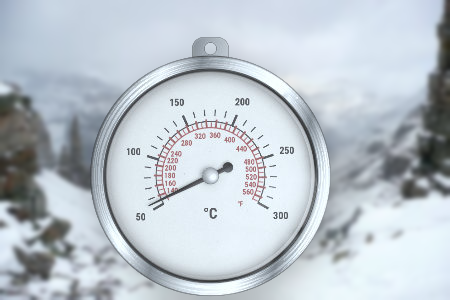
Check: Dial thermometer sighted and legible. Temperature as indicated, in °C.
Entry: 55 °C
